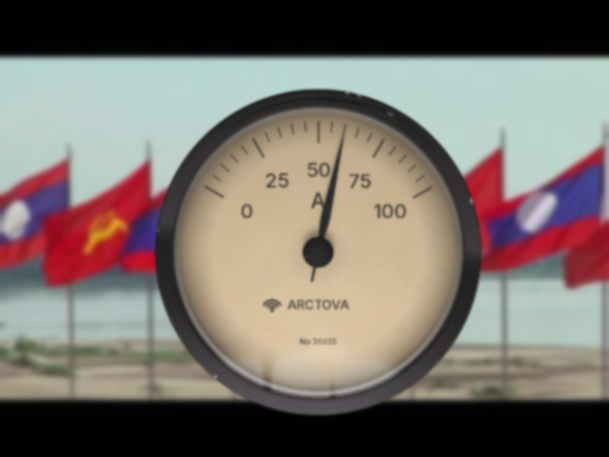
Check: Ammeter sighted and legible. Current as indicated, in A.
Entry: 60 A
